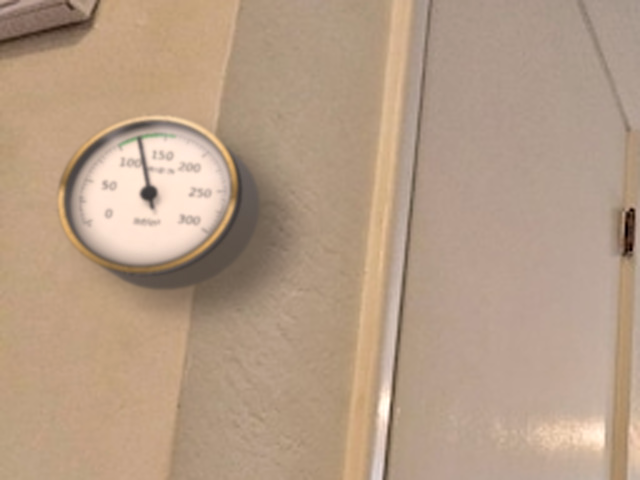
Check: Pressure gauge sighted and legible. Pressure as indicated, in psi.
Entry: 125 psi
